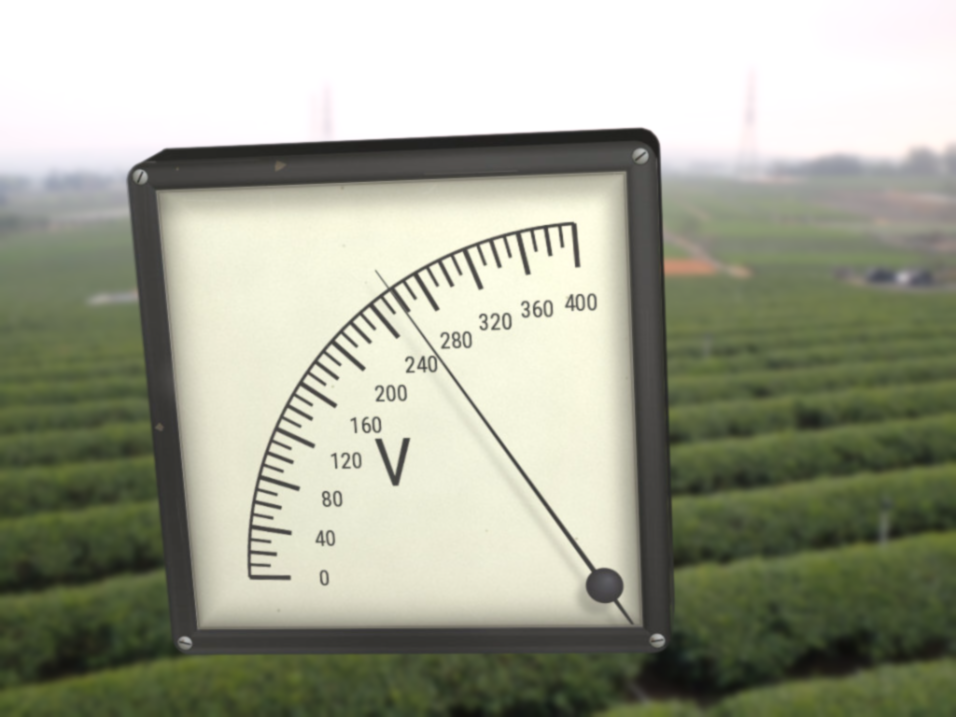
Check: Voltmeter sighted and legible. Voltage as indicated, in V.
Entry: 260 V
